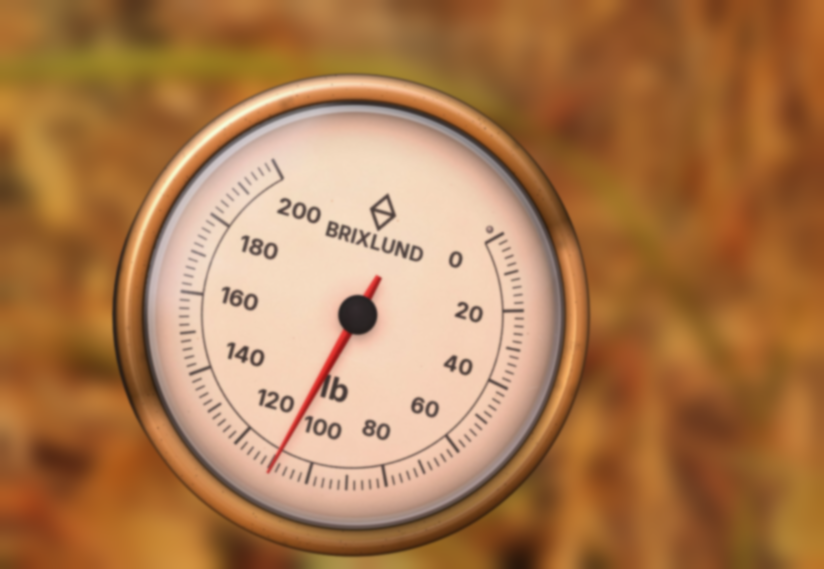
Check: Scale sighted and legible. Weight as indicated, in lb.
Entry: 110 lb
